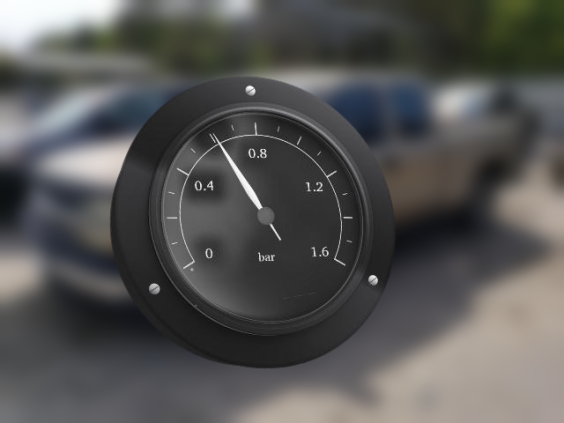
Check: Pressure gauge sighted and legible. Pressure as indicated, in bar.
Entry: 0.6 bar
